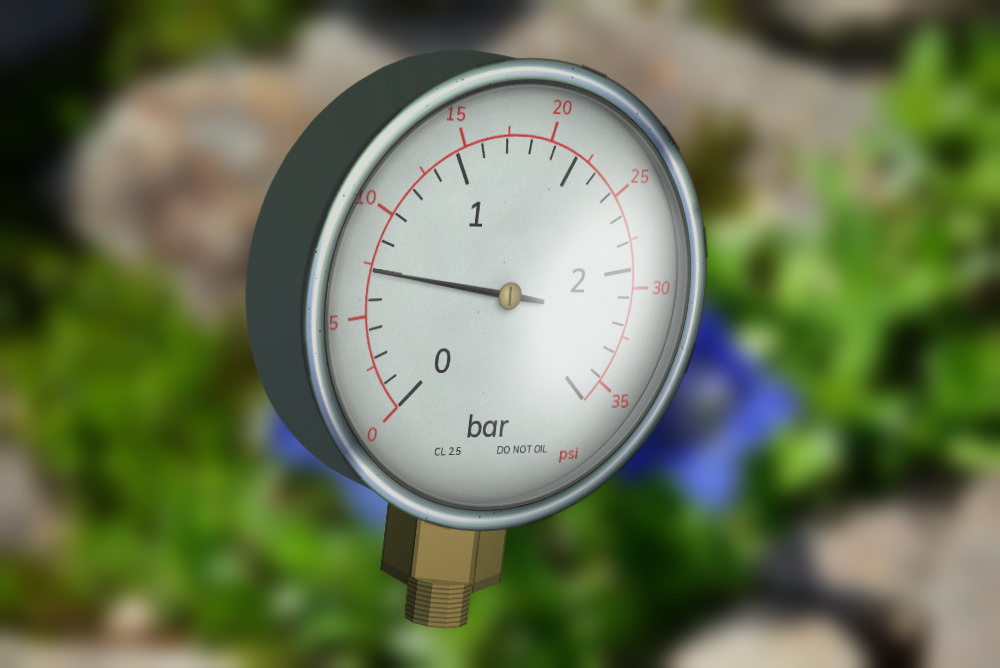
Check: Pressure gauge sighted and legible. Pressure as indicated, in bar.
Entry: 0.5 bar
